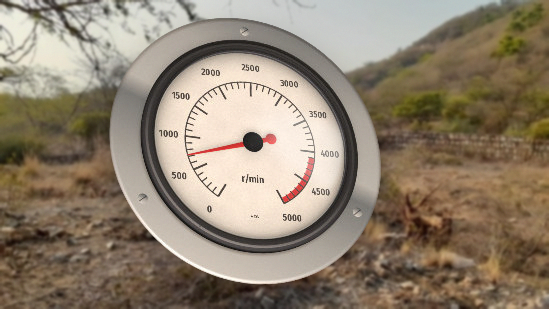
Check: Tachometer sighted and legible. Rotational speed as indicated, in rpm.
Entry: 700 rpm
